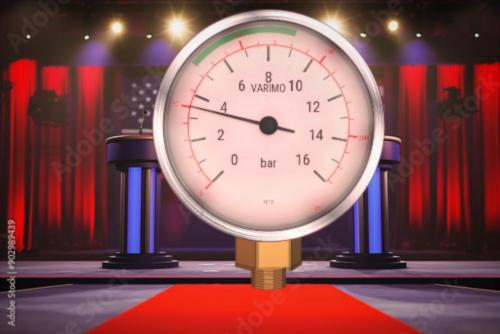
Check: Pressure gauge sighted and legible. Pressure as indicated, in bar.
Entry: 3.5 bar
